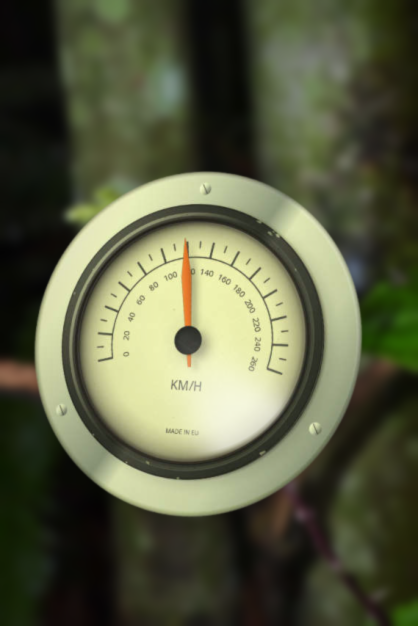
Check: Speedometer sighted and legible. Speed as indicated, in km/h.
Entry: 120 km/h
